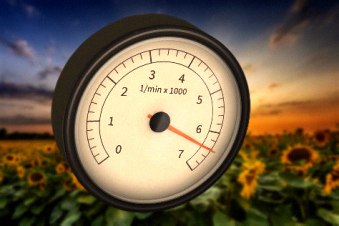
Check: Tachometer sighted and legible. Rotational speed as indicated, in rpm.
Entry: 6400 rpm
